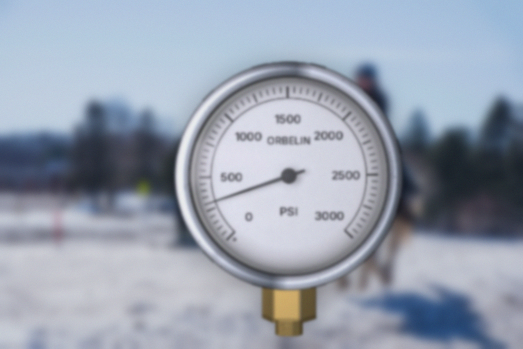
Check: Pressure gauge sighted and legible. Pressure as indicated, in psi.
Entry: 300 psi
